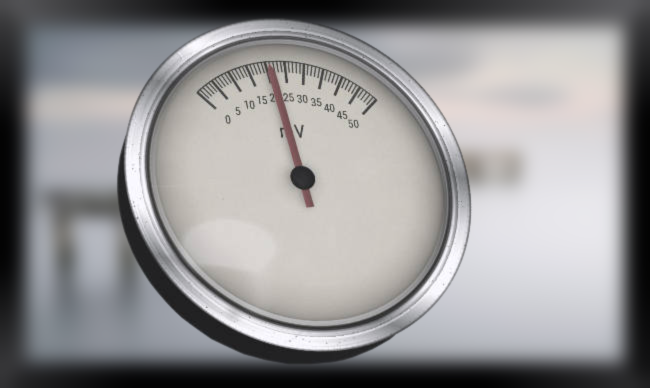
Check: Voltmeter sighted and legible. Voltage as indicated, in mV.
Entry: 20 mV
